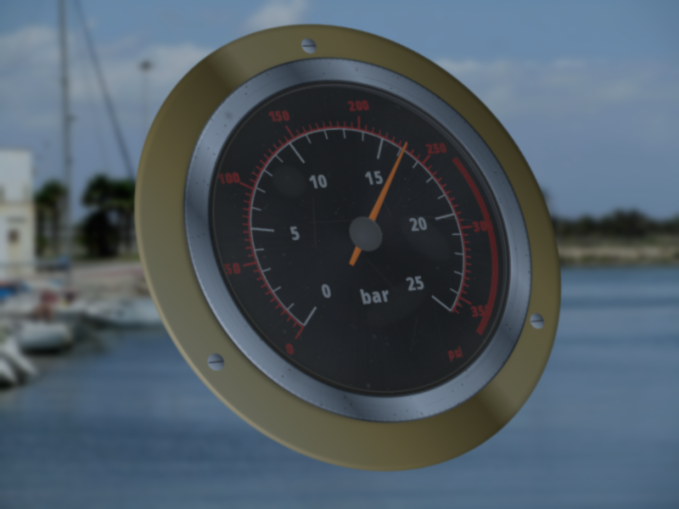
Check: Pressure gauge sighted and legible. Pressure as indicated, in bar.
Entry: 16 bar
